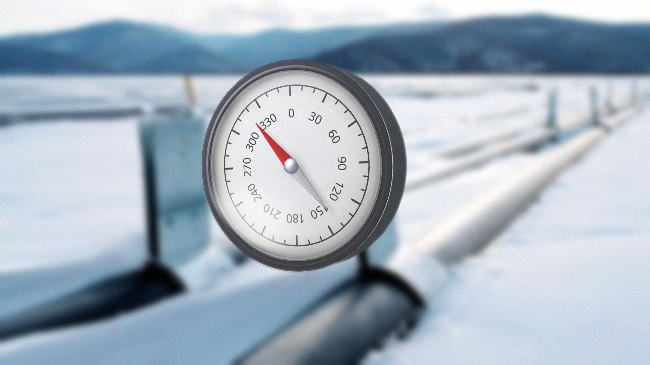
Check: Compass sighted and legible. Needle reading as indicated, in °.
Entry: 320 °
